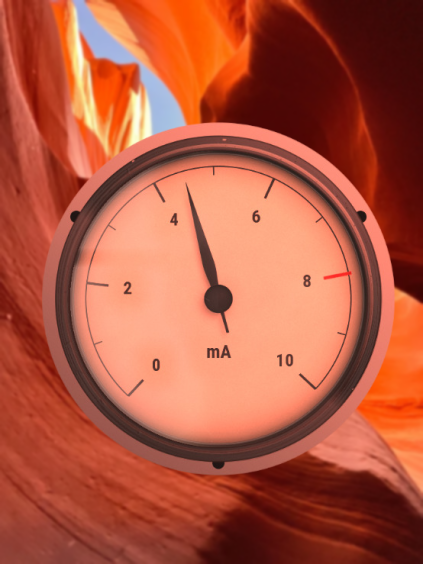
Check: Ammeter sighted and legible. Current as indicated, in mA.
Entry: 4.5 mA
